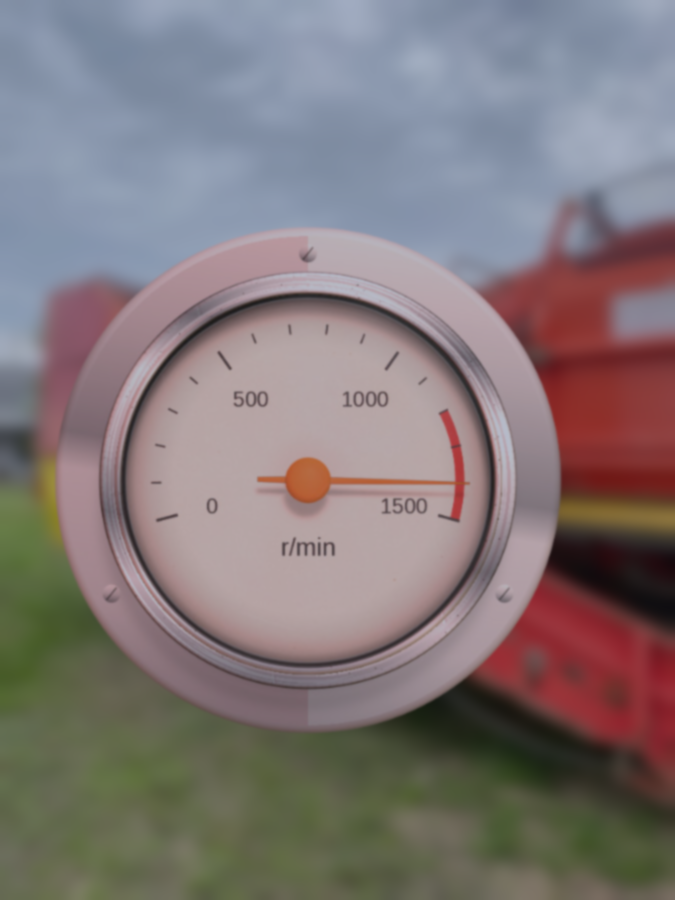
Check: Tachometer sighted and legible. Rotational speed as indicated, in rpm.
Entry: 1400 rpm
